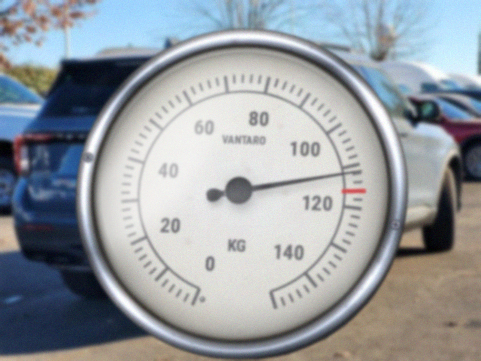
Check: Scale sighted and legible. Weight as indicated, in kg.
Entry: 112 kg
